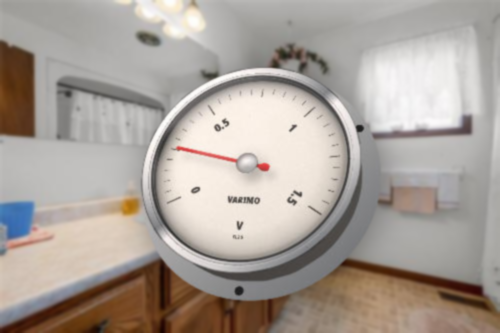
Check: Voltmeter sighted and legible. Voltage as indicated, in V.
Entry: 0.25 V
